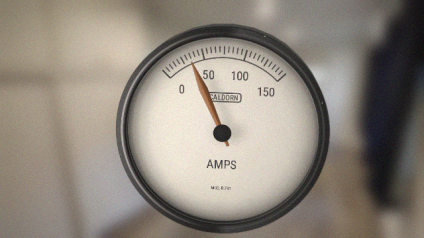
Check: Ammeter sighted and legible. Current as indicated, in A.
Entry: 35 A
